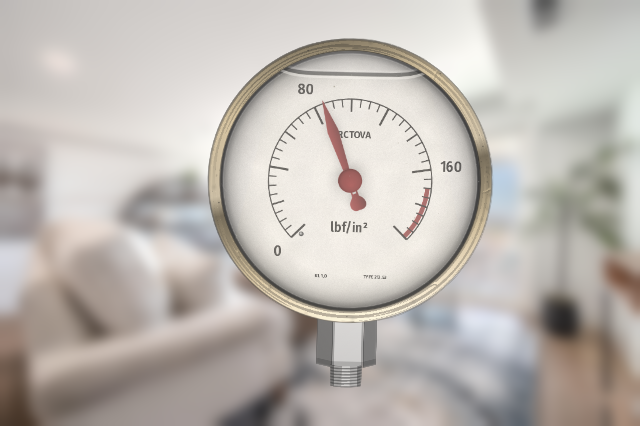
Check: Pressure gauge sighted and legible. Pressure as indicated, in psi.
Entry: 85 psi
